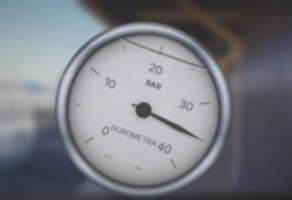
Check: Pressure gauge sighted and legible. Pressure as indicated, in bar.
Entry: 35 bar
